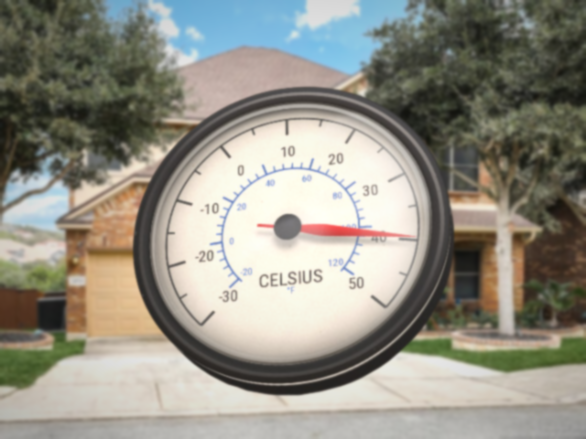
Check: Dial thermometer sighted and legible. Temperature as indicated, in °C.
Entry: 40 °C
